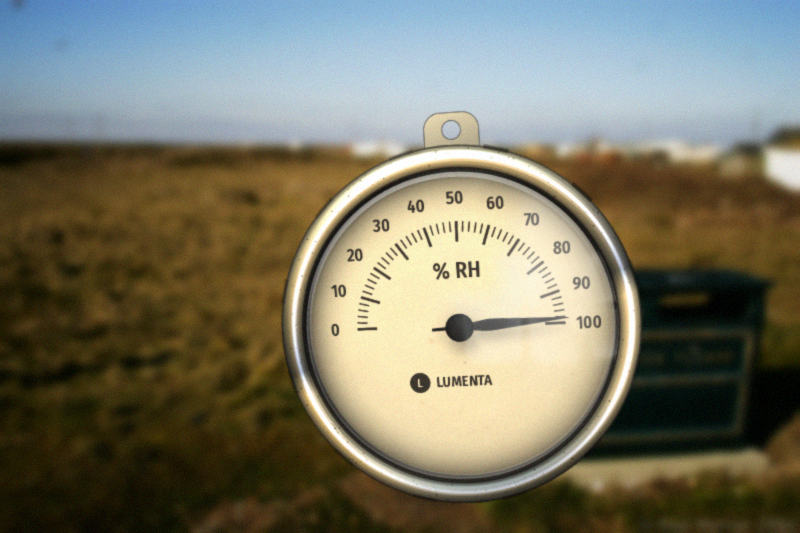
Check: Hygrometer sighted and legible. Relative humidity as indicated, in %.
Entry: 98 %
